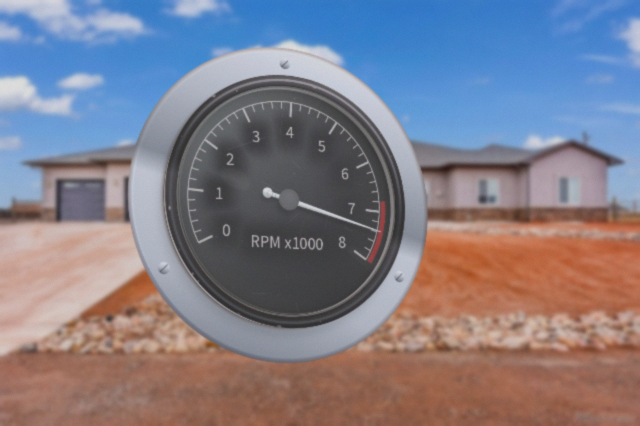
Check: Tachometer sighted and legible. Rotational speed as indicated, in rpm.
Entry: 7400 rpm
